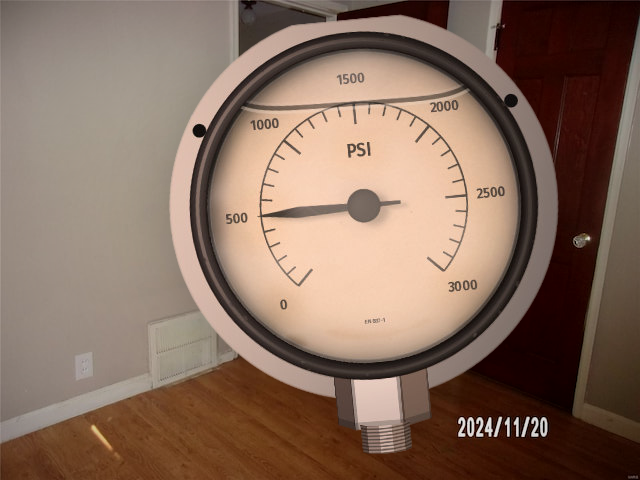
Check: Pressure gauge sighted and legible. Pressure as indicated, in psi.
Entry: 500 psi
